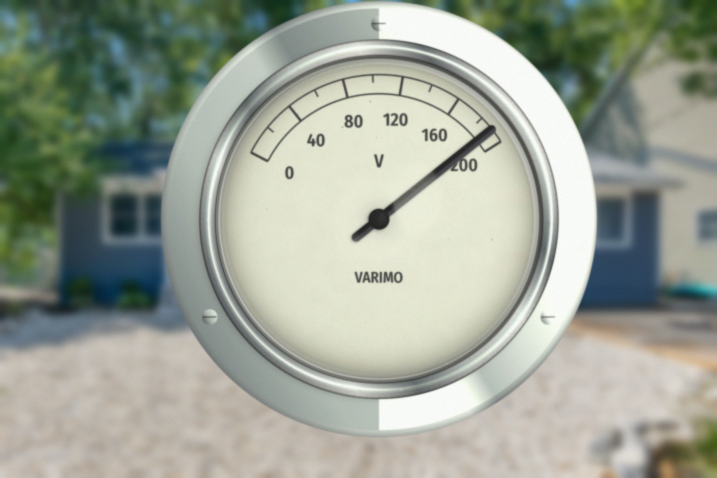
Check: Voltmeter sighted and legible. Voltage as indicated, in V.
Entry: 190 V
